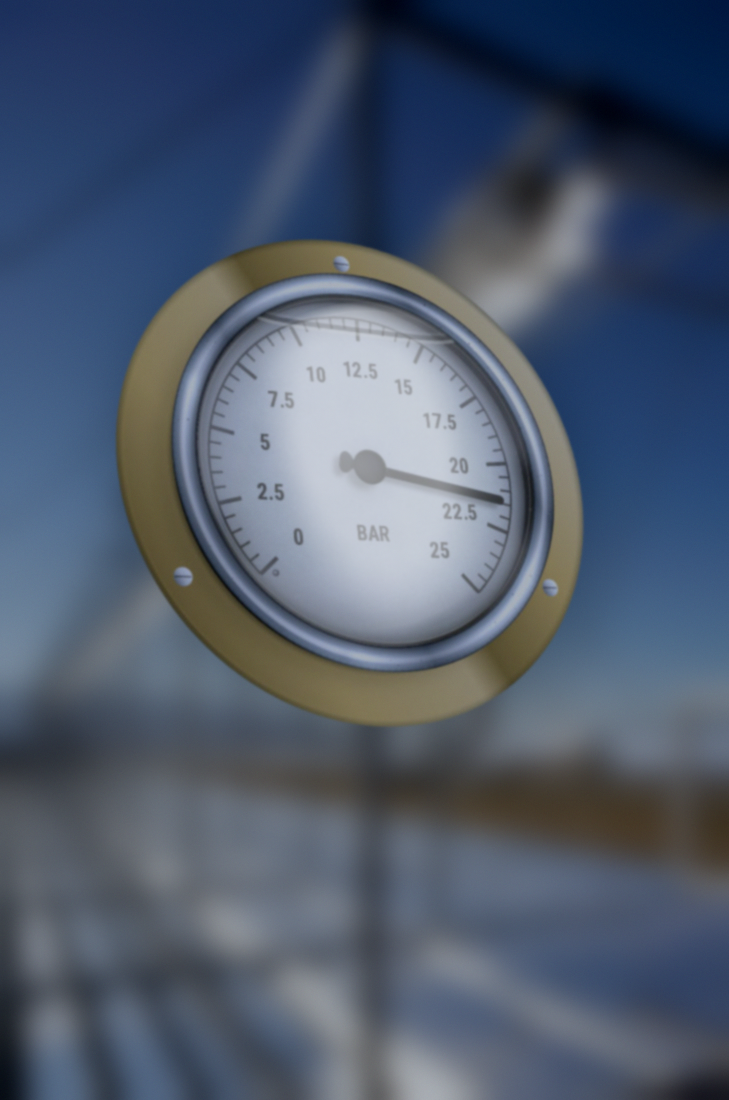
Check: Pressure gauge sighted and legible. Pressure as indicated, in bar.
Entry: 21.5 bar
